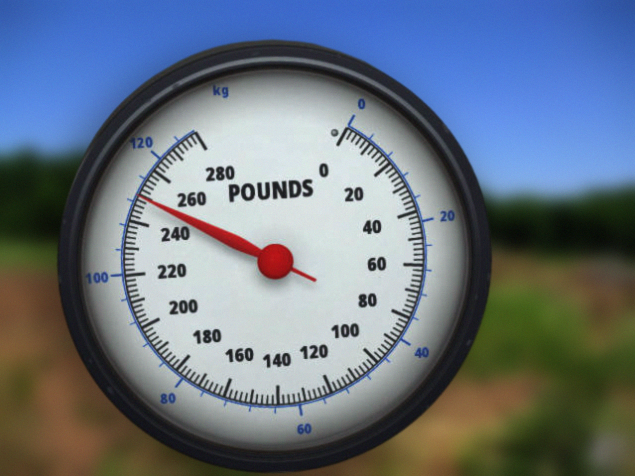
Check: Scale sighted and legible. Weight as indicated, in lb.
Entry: 250 lb
